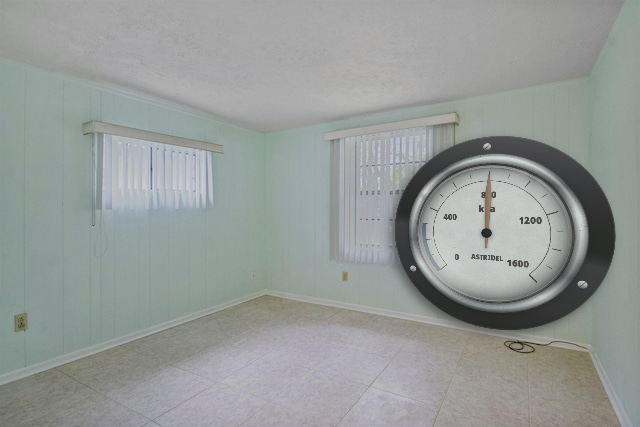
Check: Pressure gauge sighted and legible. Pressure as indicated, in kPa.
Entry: 800 kPa
